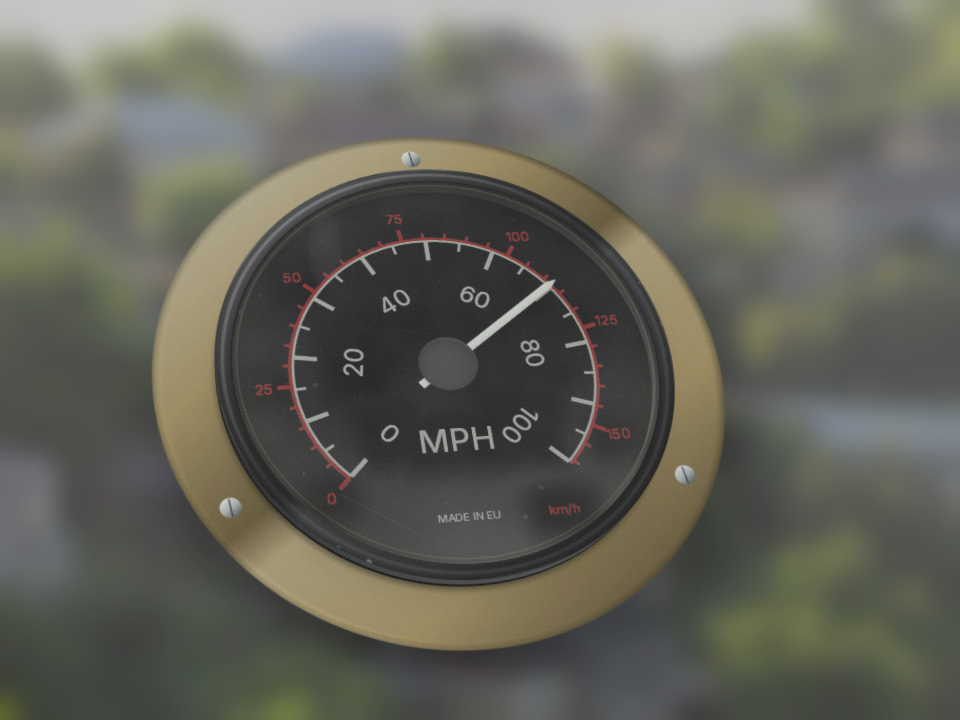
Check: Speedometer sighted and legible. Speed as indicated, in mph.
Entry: 70 mph
